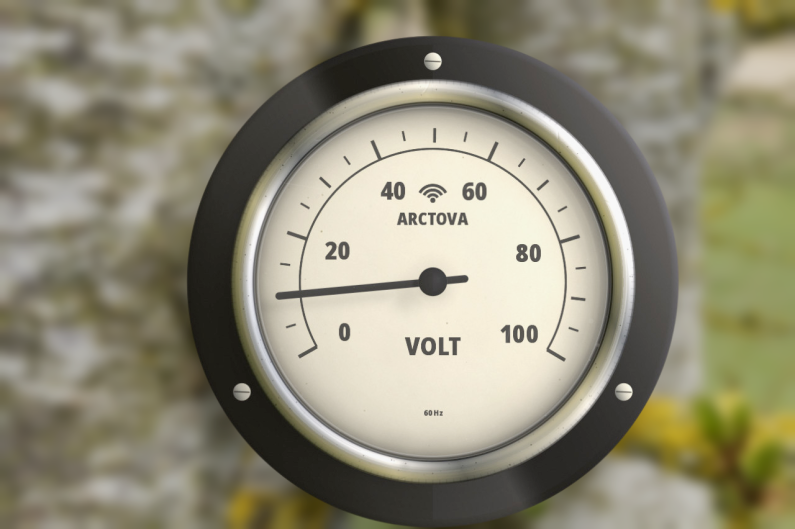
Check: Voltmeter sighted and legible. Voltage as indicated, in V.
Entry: 10 V
